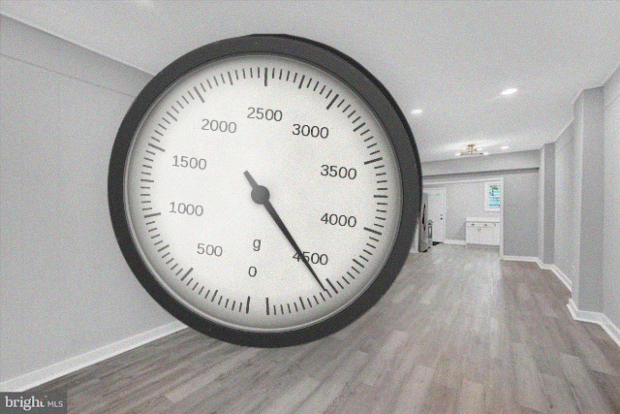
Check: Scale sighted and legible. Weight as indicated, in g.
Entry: 4550 g
